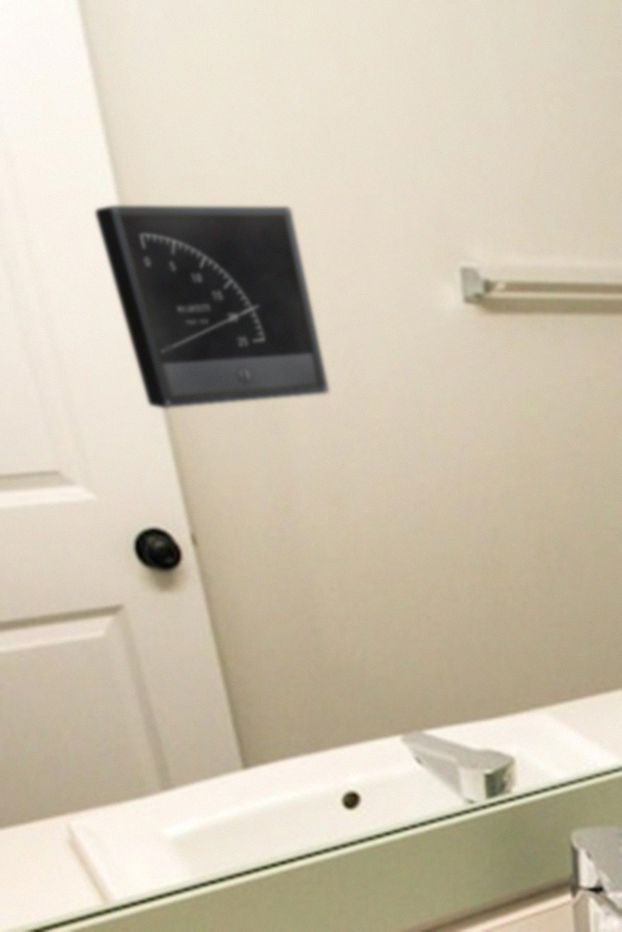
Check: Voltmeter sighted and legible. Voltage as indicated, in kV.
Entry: 20 kV
